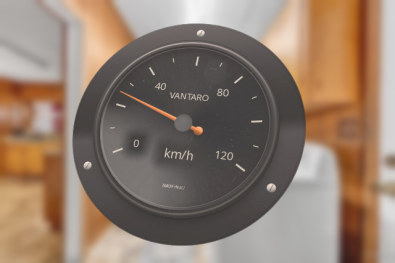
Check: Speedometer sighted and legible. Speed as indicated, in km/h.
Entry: 25 km/h
